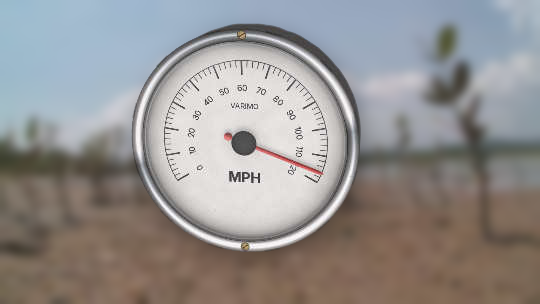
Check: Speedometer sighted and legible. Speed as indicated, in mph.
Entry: 116 mph
